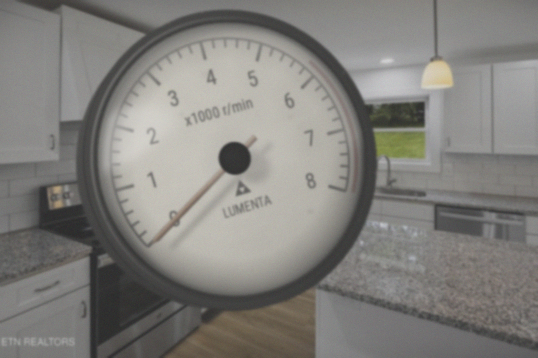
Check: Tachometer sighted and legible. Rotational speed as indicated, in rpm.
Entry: 0 rpm
